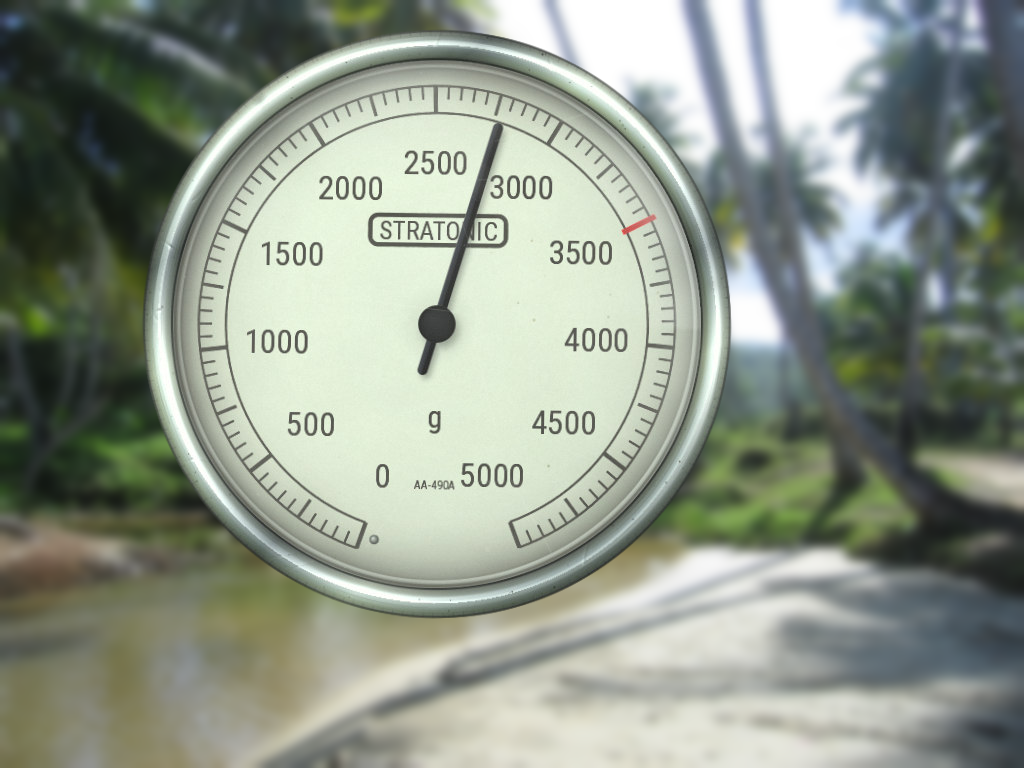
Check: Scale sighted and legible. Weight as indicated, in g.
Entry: 2775 g
